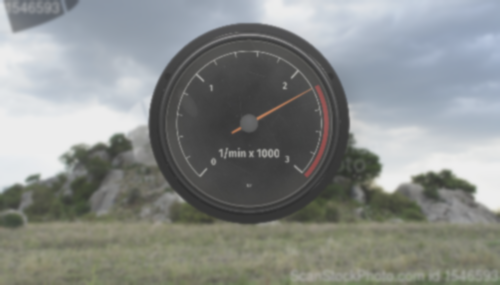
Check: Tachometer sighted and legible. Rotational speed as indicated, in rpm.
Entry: 2200 rpm
